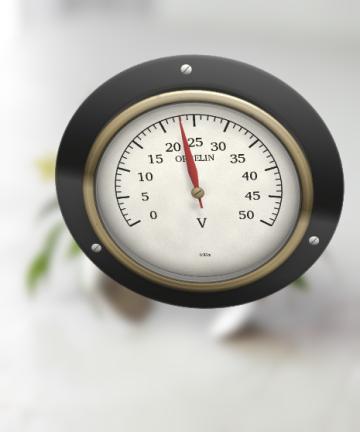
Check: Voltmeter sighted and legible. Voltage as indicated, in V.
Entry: 23 V
